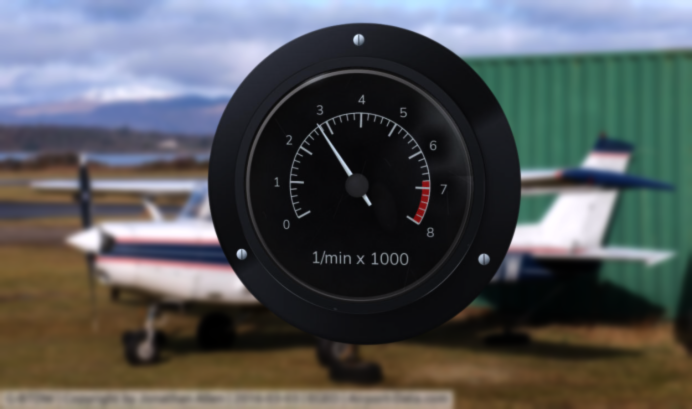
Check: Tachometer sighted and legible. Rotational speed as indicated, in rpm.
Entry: 2800 rpm
